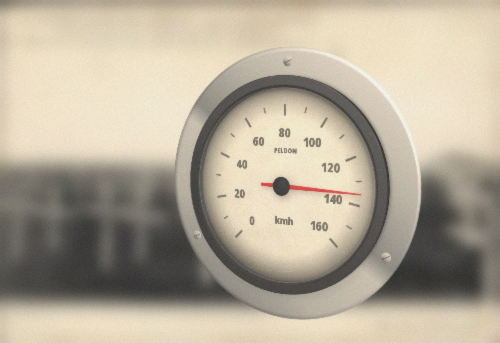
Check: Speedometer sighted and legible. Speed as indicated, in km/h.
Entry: 135 km/h
